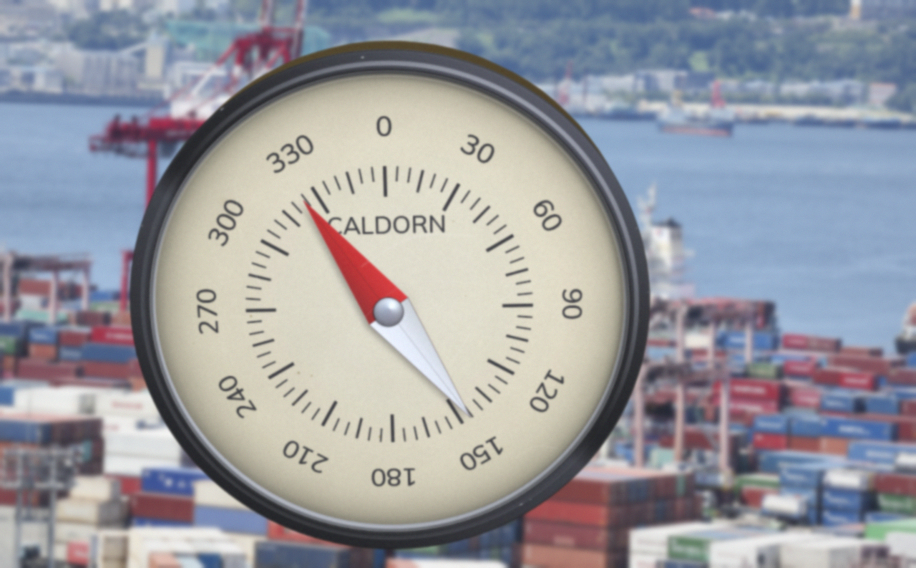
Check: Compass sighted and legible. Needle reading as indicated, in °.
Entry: 325 °
